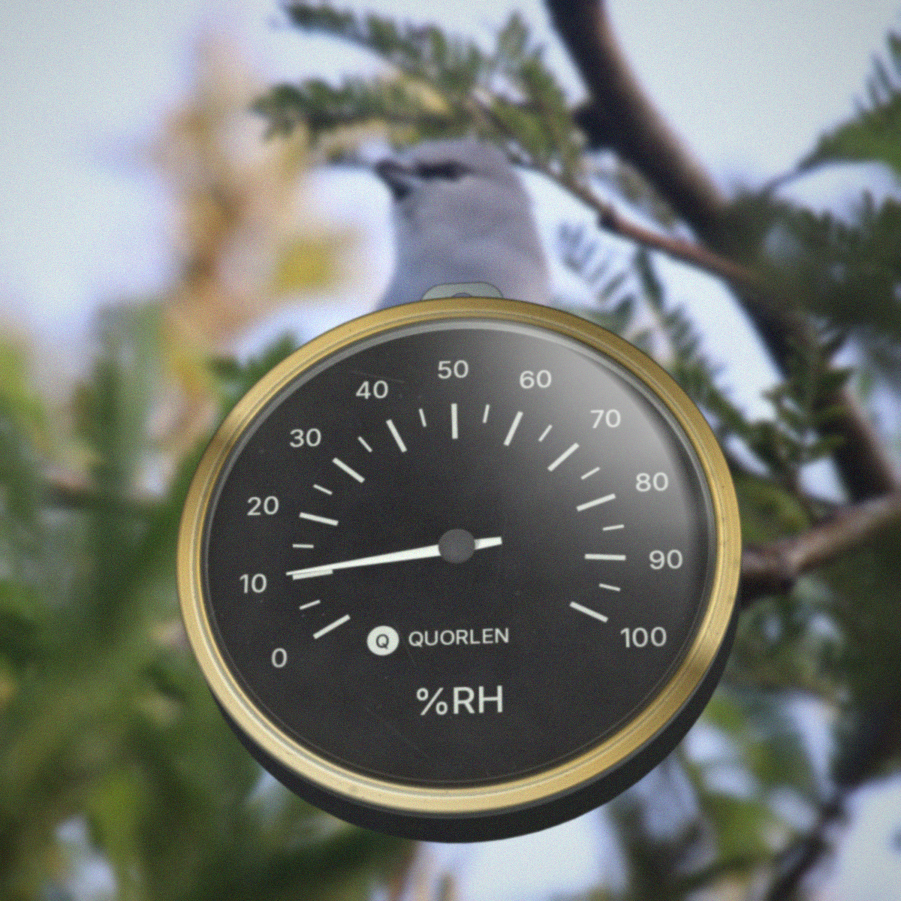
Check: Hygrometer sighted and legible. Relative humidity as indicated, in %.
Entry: 10 %
